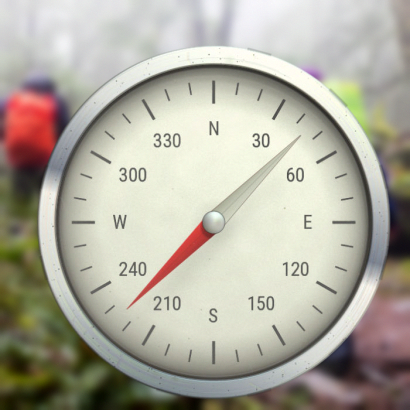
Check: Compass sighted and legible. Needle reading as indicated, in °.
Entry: 225 °
